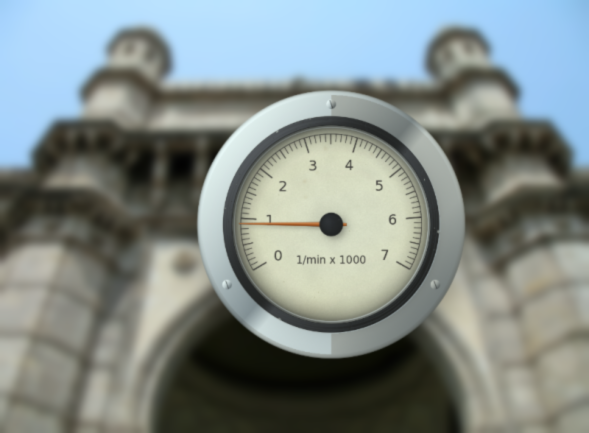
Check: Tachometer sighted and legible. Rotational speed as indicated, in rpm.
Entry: 900 rpm
